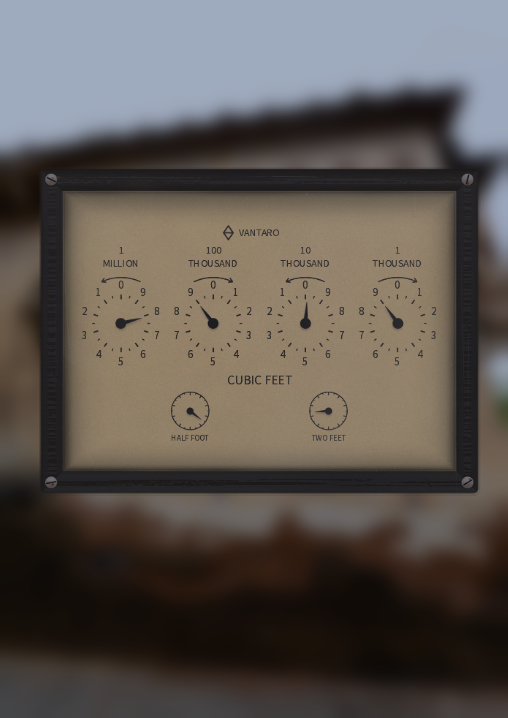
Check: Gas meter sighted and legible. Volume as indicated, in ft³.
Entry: 789900 ft³
